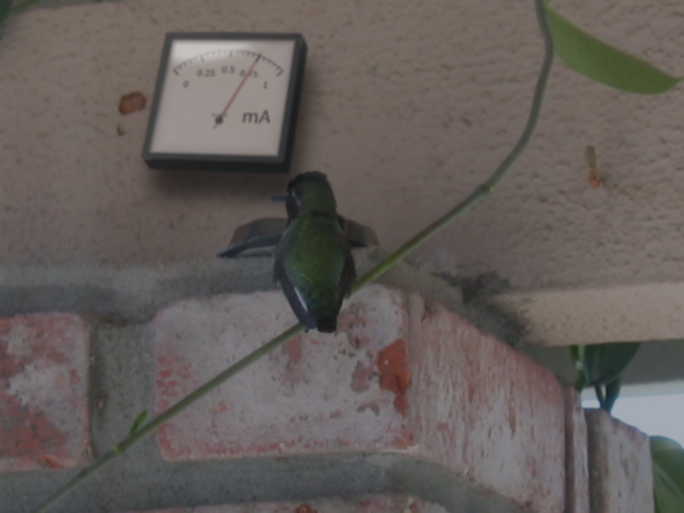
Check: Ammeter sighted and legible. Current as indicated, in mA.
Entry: 0.75 mA
